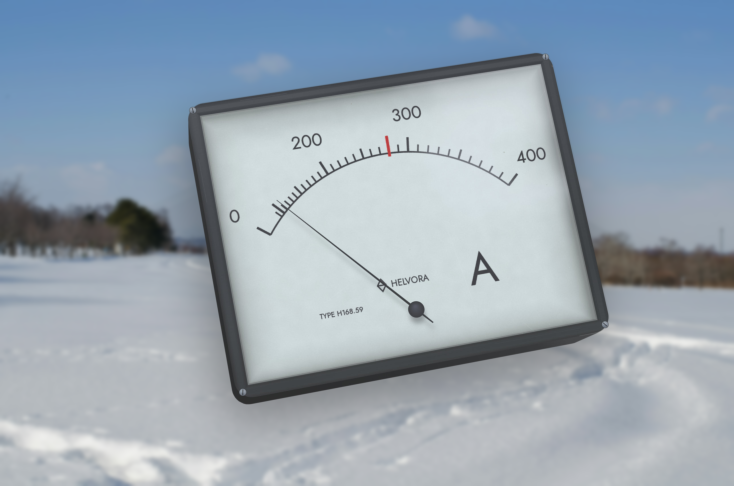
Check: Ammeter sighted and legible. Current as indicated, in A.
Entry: 110 A
